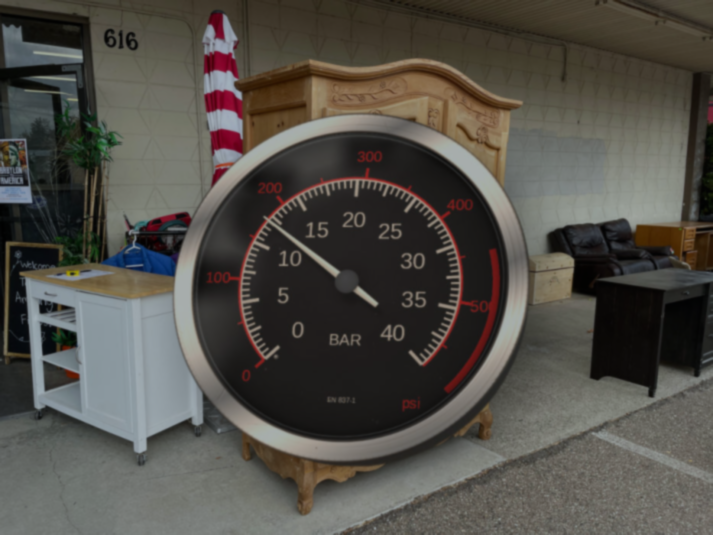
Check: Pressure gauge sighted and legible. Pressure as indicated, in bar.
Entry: 12 bar
